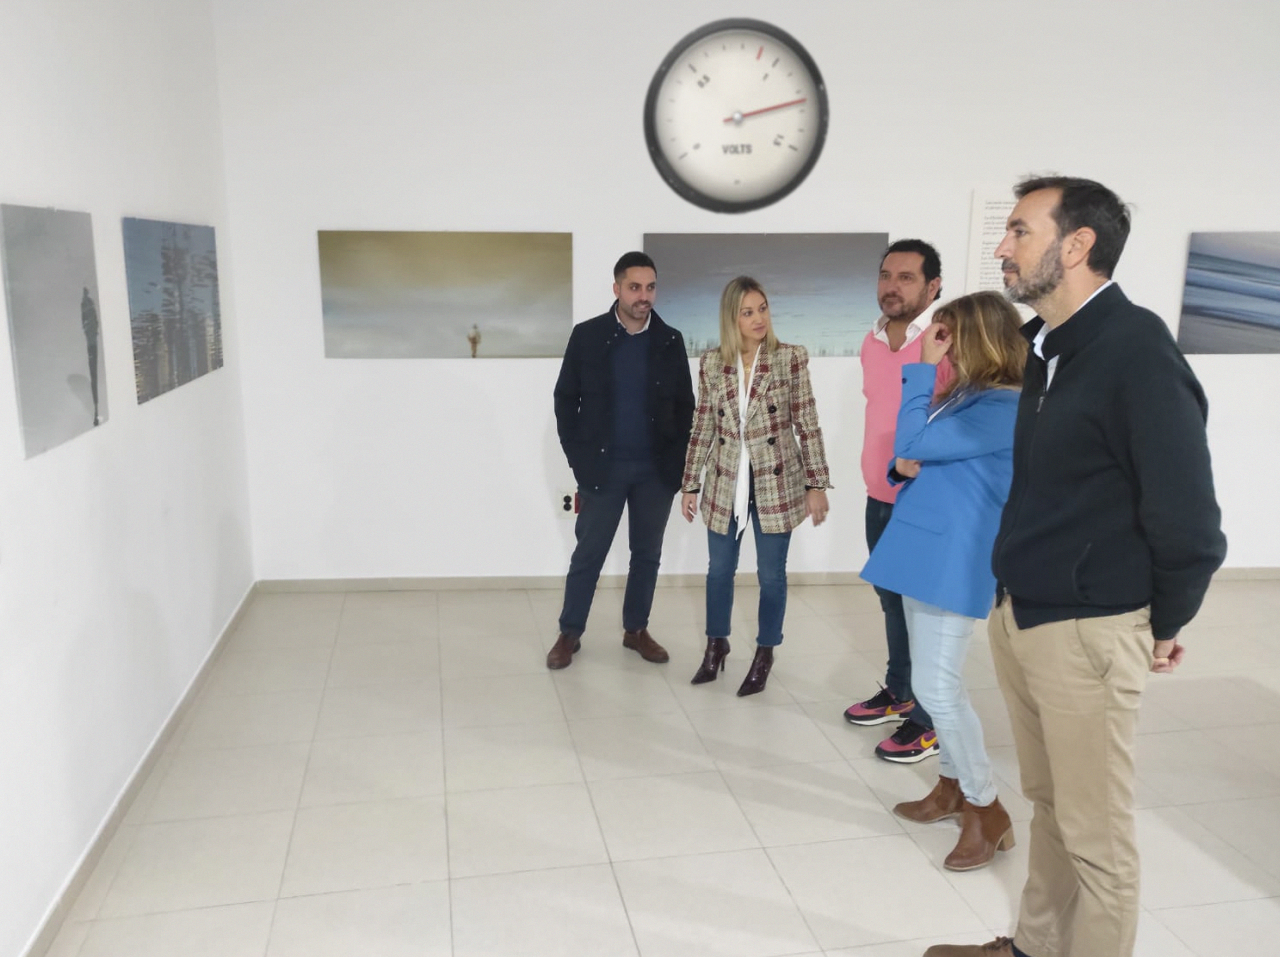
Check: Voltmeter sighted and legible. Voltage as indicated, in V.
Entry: 1.25 V
